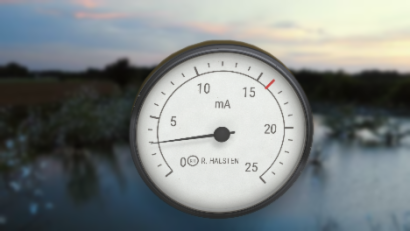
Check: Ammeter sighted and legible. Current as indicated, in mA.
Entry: 3 mA
